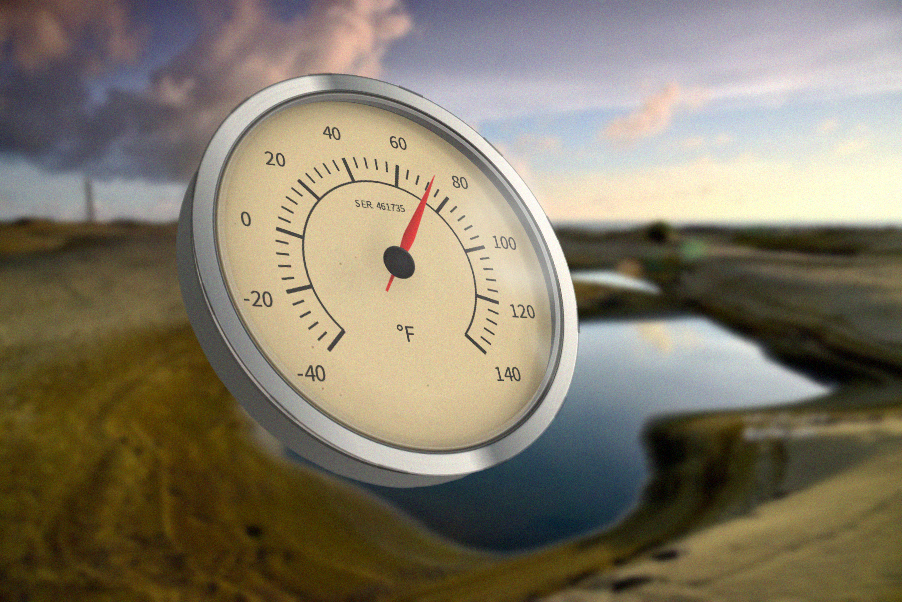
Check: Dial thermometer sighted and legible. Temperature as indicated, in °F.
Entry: 72 °F
